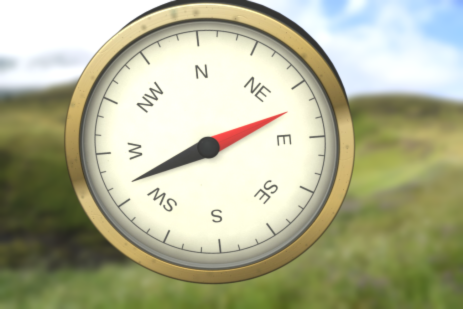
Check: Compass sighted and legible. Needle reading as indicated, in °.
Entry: 70 °
